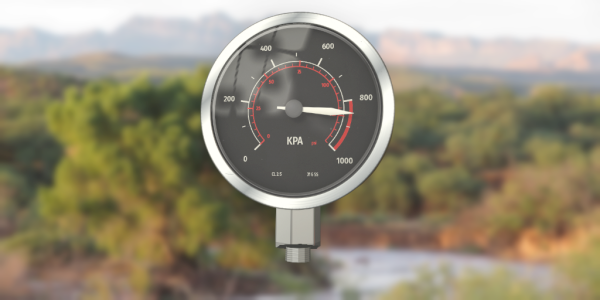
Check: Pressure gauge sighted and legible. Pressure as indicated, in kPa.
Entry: 850 kPa
